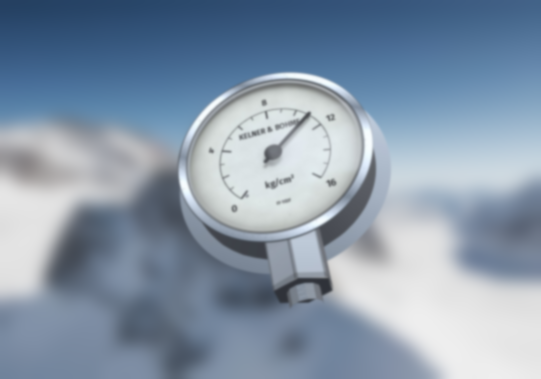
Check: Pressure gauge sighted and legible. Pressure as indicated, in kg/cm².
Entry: 11 kg/cm²
